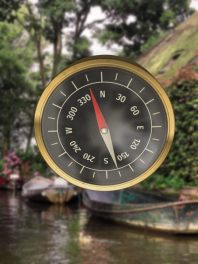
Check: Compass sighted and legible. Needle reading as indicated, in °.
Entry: 345 °
